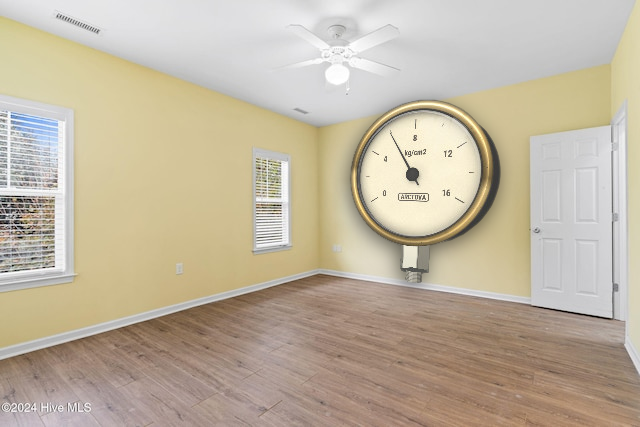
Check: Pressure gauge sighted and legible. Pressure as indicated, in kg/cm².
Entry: 6 kg/cm²
